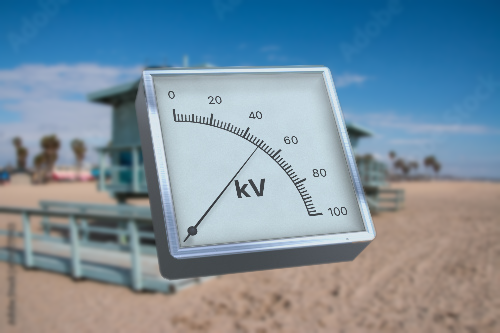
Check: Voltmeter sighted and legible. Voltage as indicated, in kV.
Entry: 50 kV
